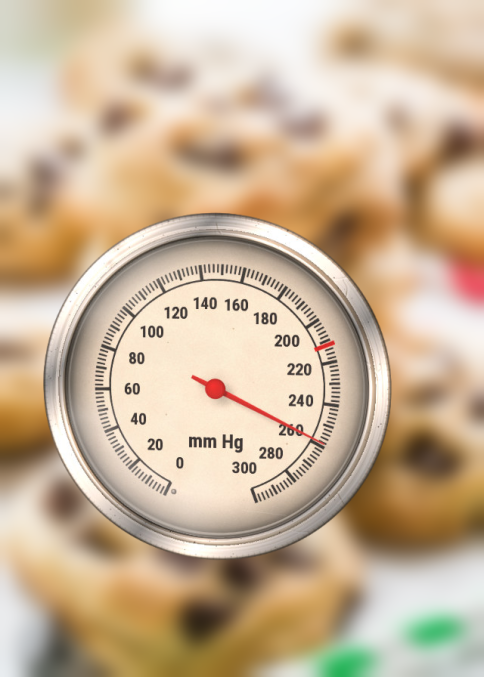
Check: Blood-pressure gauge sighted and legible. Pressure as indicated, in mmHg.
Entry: 258 mmHg
